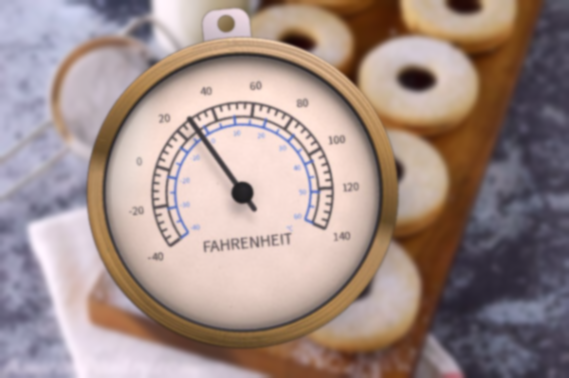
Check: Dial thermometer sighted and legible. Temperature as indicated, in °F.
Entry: 28 °F
